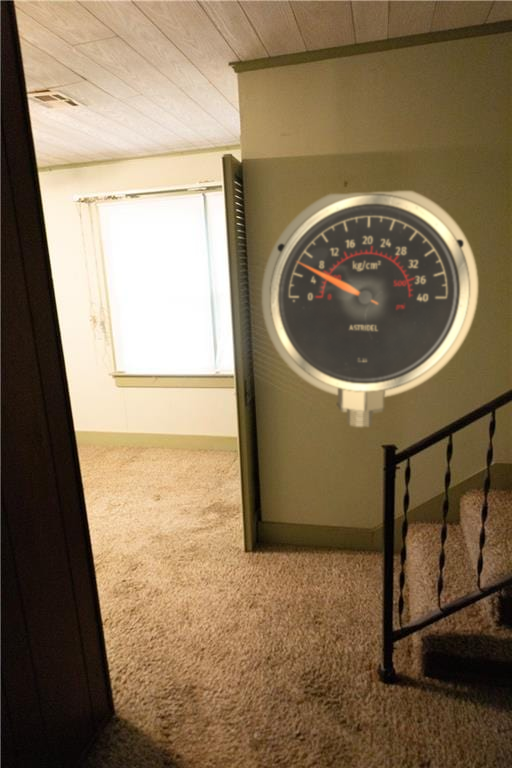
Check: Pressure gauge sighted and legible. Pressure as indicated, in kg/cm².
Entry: 6 kg/cm²
